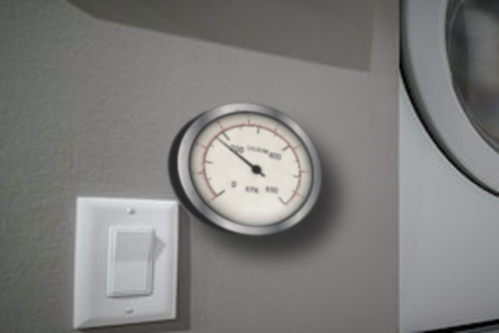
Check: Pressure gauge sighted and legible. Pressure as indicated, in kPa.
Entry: 175 kPa
